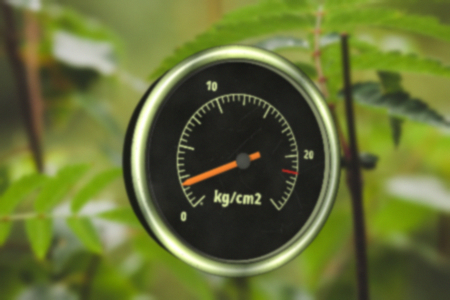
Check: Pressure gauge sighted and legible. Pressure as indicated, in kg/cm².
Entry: 2 kg/cm²
